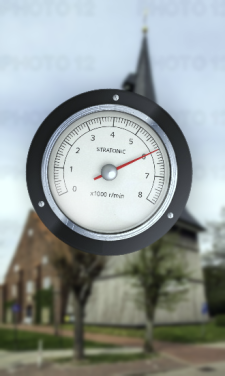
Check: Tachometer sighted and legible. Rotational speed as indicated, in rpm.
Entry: 6000 rpm
